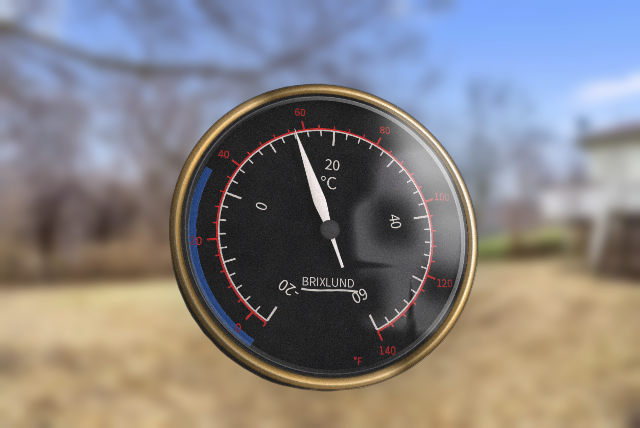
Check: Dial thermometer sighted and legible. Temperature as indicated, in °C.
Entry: 14 °C
